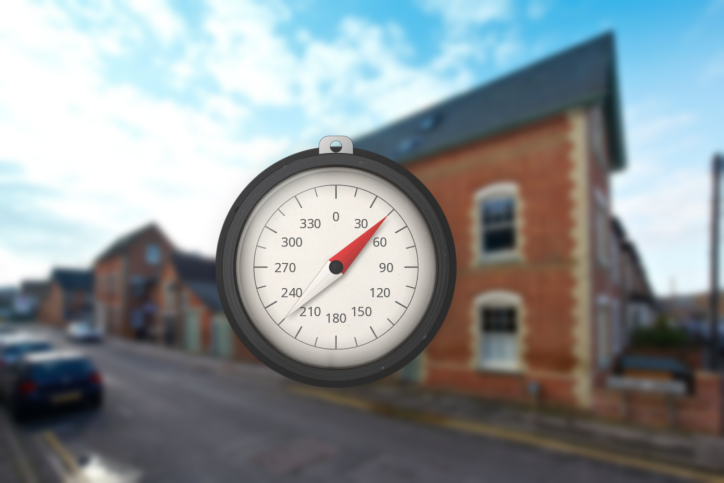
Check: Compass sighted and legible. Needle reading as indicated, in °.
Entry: 45 °
